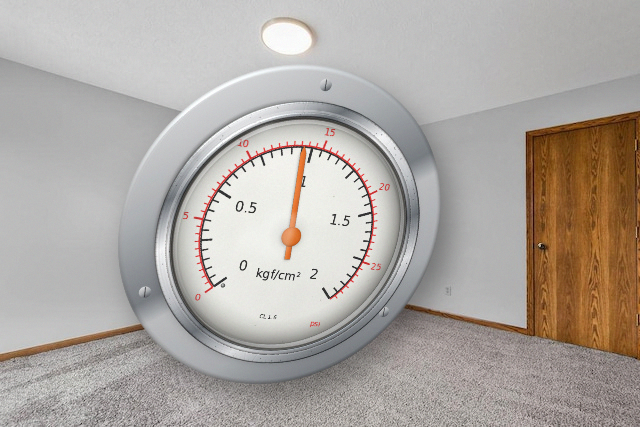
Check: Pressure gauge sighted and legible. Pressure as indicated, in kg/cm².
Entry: 0.95 kg/cm²
